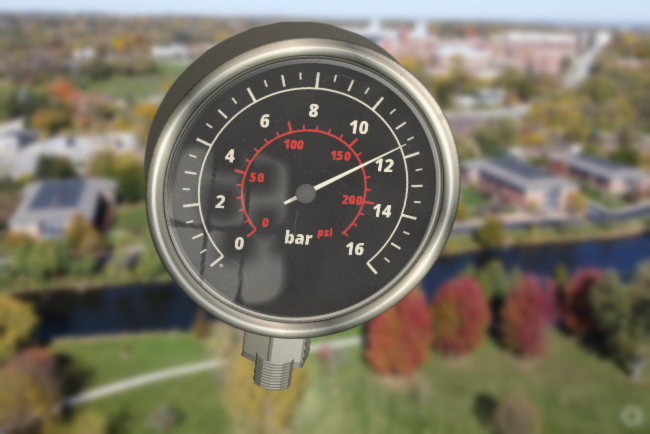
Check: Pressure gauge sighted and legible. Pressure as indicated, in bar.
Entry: 11.5 bar
